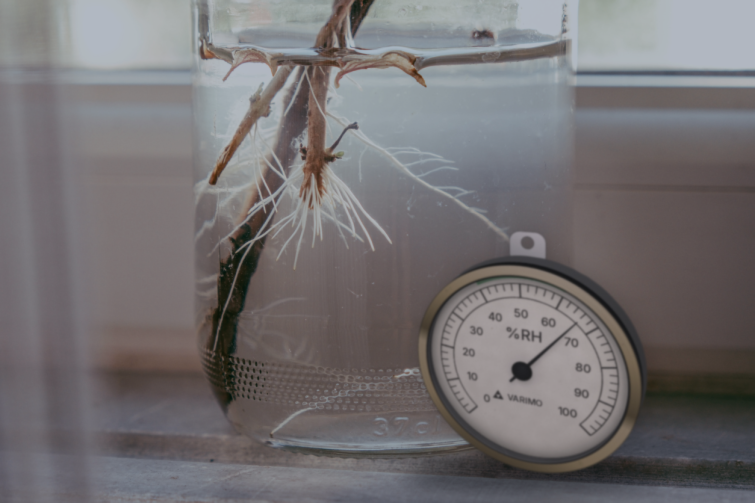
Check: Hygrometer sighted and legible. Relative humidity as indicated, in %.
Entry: 66 %
